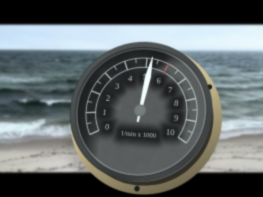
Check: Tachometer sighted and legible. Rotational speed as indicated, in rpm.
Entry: 5250 rpm
